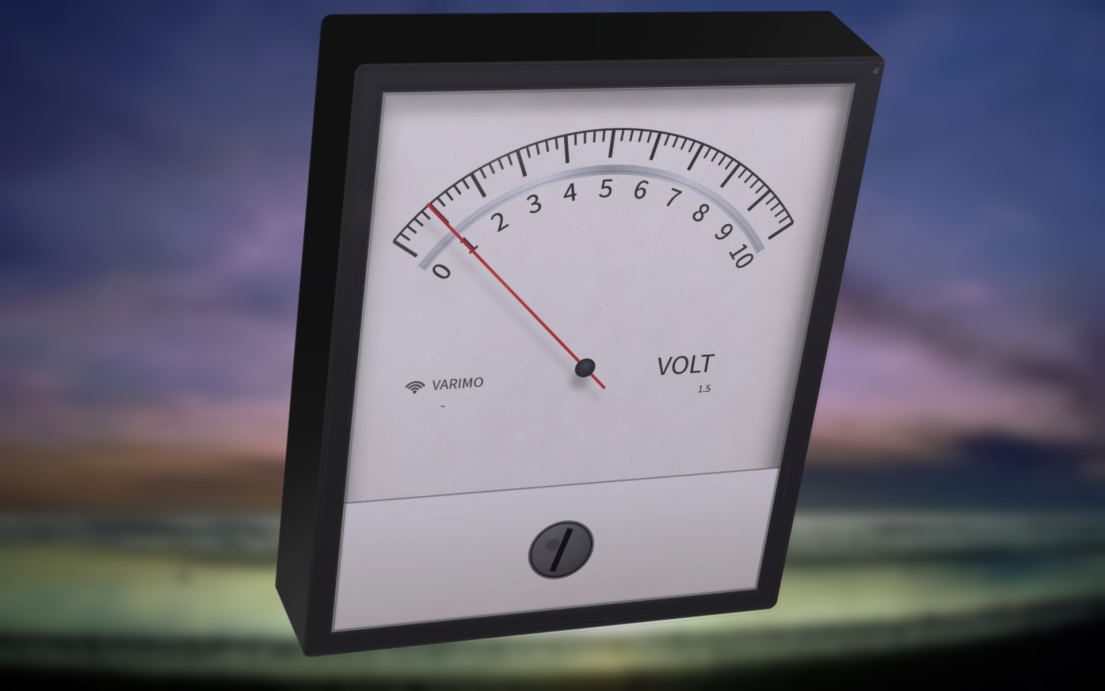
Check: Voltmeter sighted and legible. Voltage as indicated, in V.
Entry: 1 V
